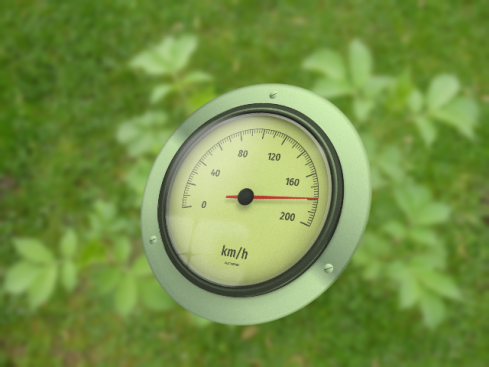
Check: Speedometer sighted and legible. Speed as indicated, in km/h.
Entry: 180 km/h
